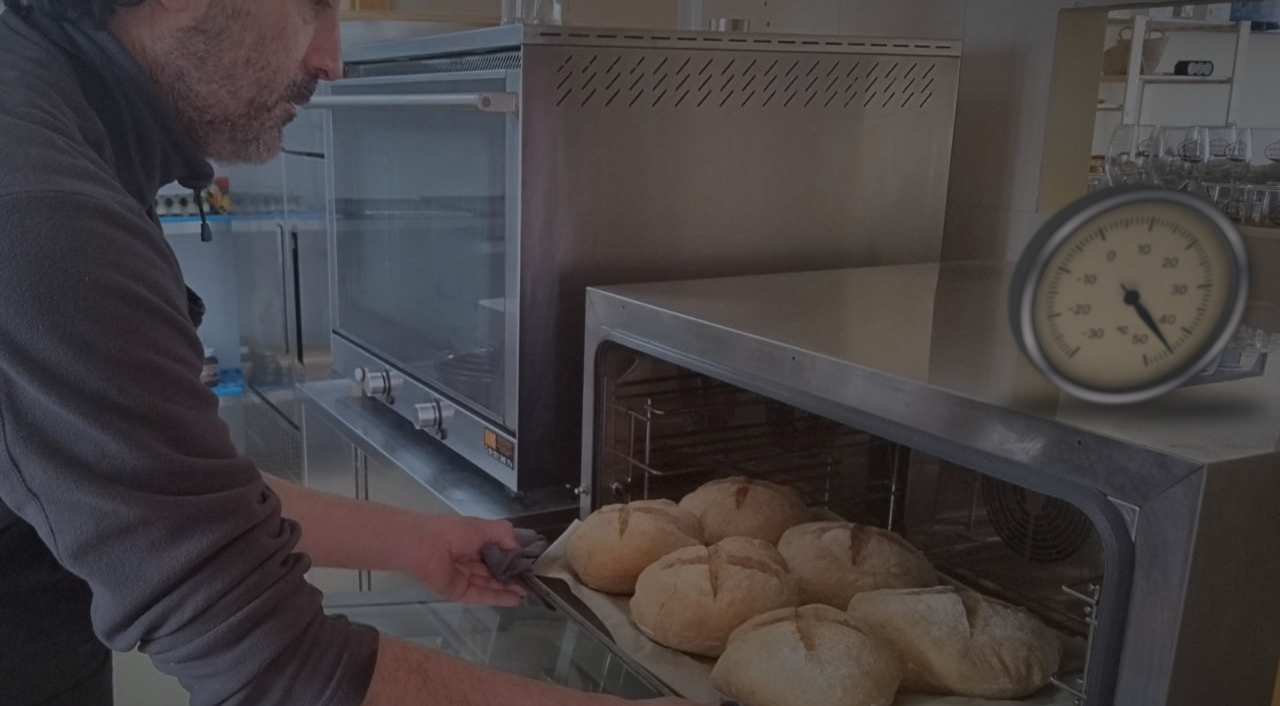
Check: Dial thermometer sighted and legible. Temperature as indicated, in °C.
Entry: 45 °C
